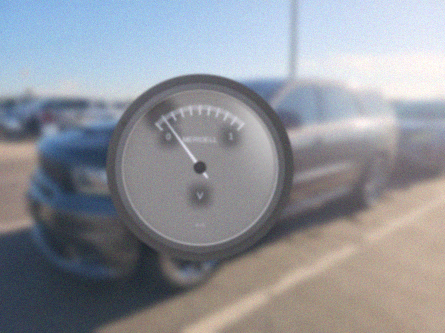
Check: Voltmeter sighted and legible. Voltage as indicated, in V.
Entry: 0.1 V
